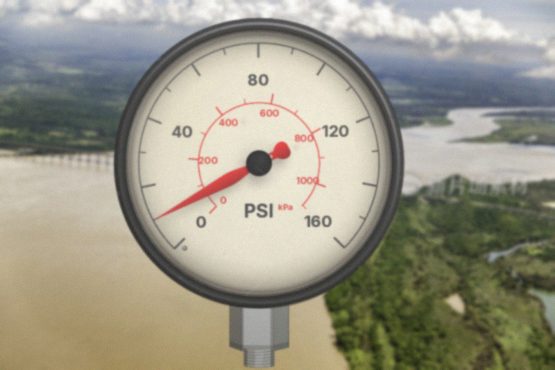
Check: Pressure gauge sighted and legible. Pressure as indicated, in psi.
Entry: 10 psi
